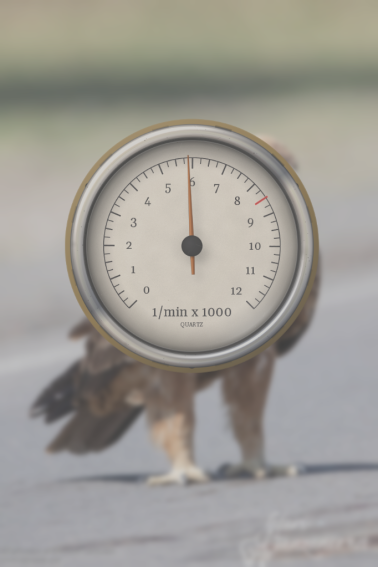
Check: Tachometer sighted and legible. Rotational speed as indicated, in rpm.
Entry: 5875 rpm
